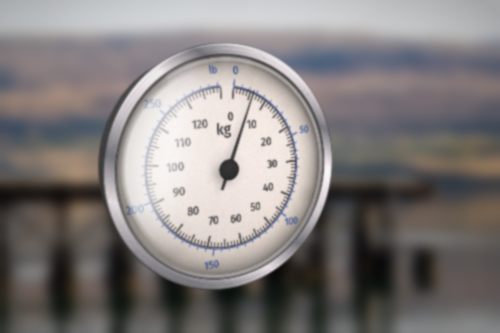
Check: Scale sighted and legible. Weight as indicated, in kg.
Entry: 5 kg
